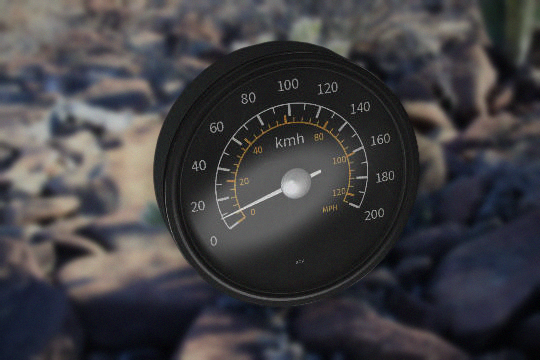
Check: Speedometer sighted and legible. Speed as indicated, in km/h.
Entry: 10 km/h
